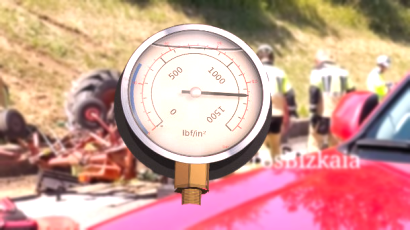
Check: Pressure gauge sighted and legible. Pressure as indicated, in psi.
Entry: 1250 psi
